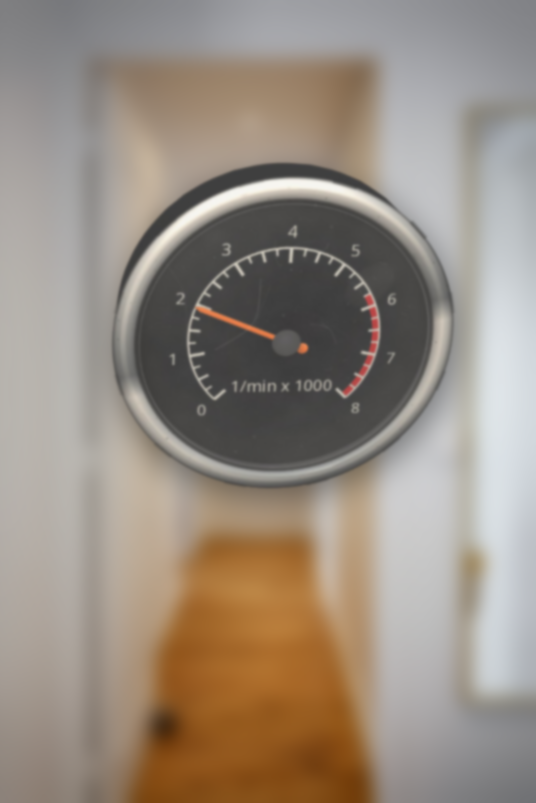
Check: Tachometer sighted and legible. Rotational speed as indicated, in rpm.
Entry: 2000 rpm
